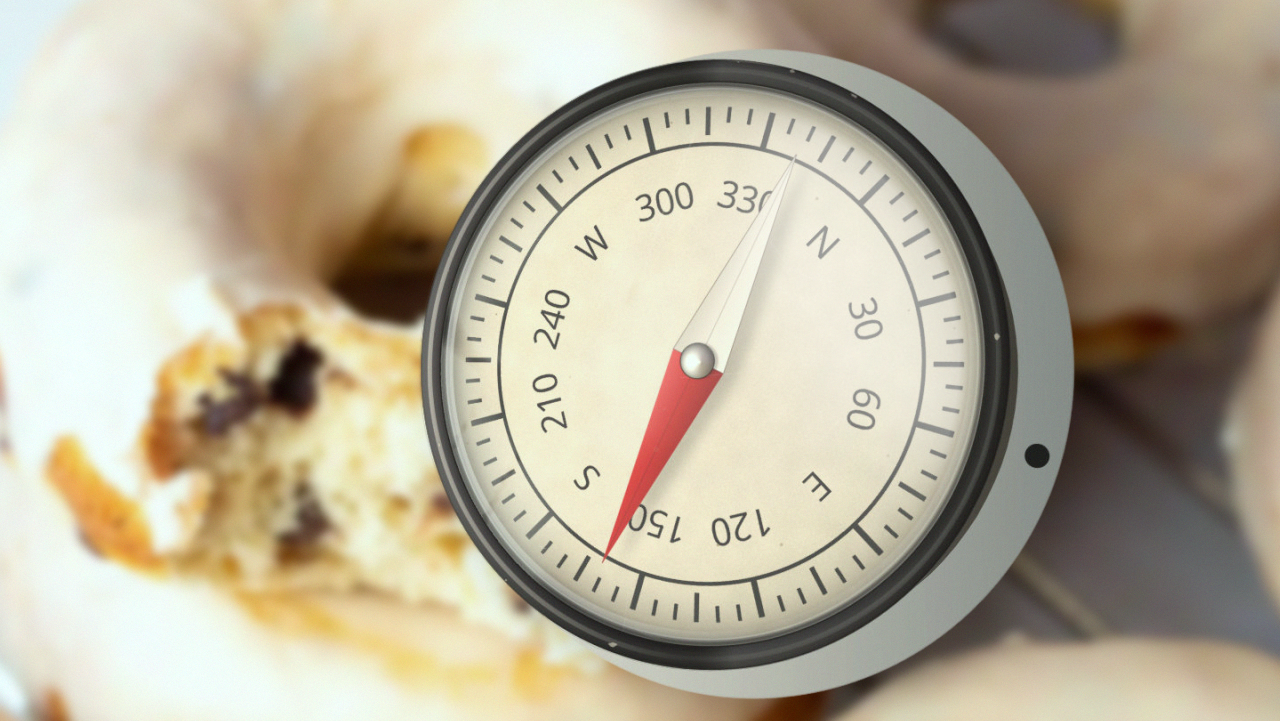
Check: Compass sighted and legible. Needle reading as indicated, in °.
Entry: 160 °
